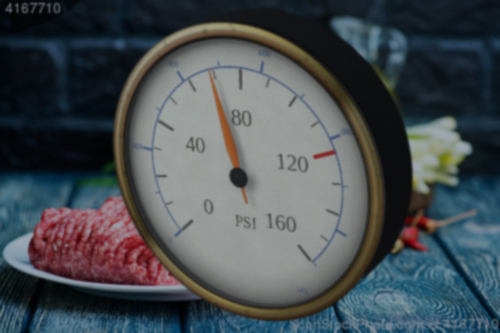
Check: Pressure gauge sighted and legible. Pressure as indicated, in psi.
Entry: 70 psi
